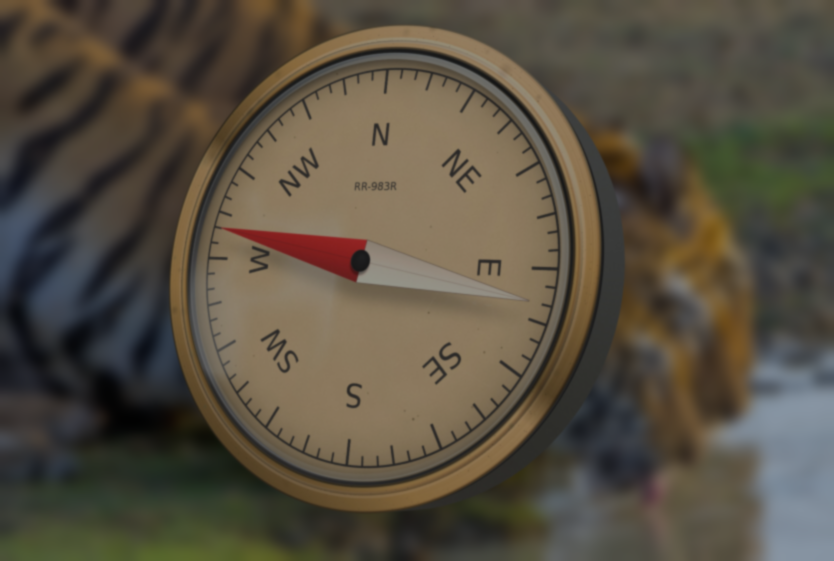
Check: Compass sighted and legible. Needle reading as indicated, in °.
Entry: 280 °
